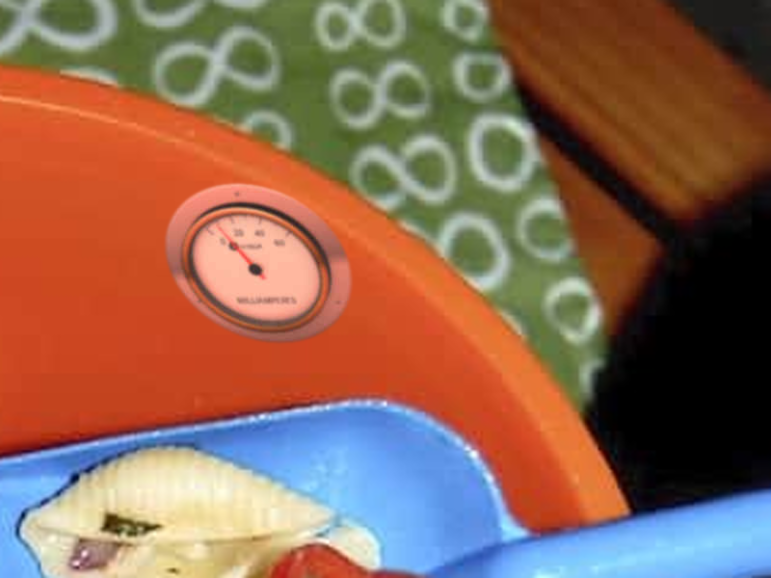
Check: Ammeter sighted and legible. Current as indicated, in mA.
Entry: 10 mA
